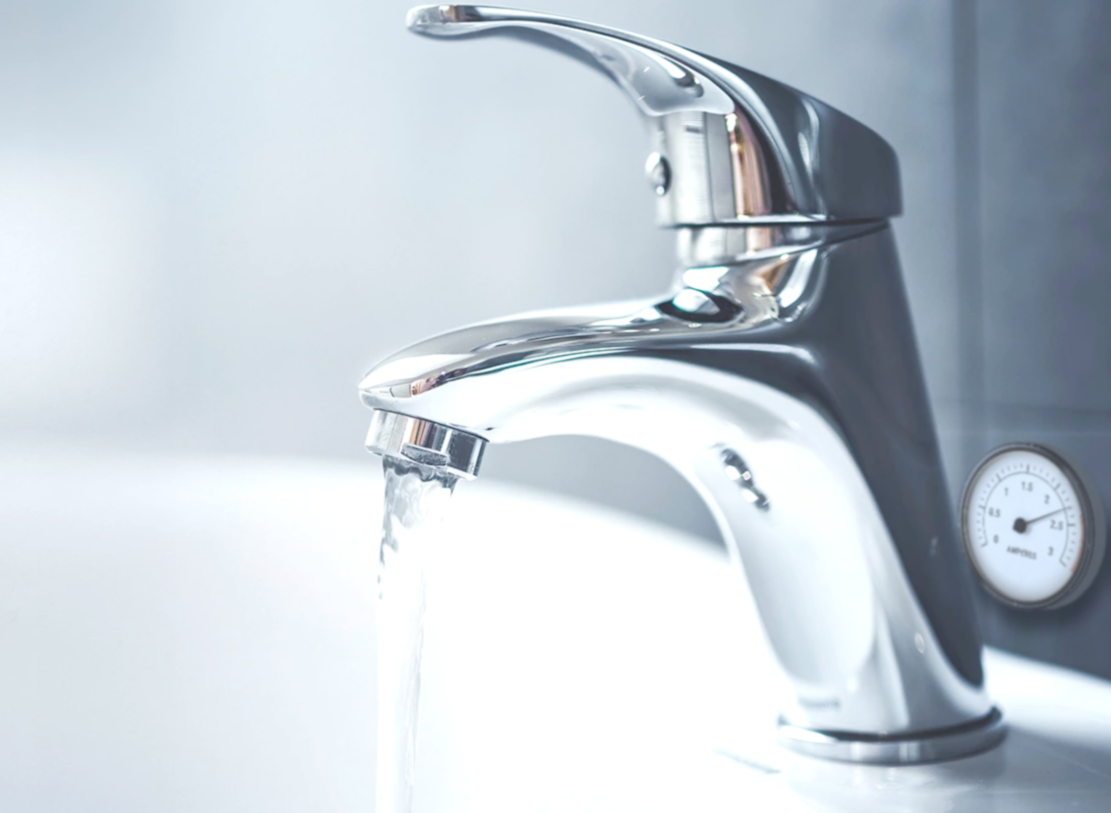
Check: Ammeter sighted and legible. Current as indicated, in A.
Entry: 2.3 A
